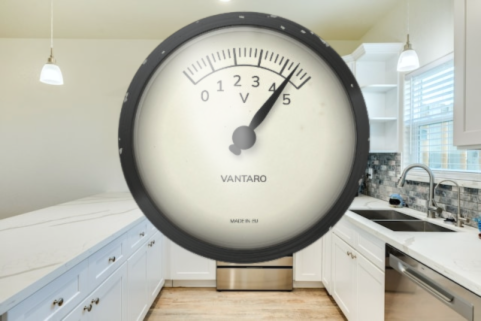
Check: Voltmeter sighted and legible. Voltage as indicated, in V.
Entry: 4.4 V
